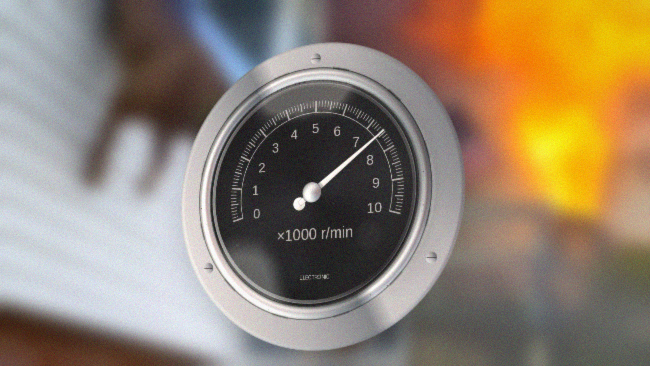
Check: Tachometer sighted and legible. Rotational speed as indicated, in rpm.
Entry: 7500 rpm
